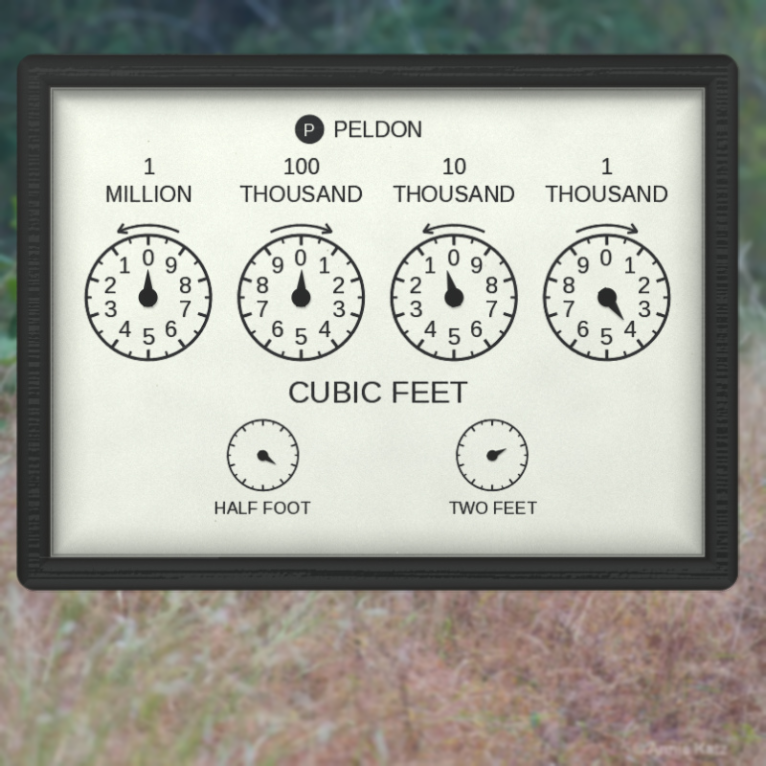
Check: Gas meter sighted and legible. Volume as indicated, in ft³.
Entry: 400 ft³
